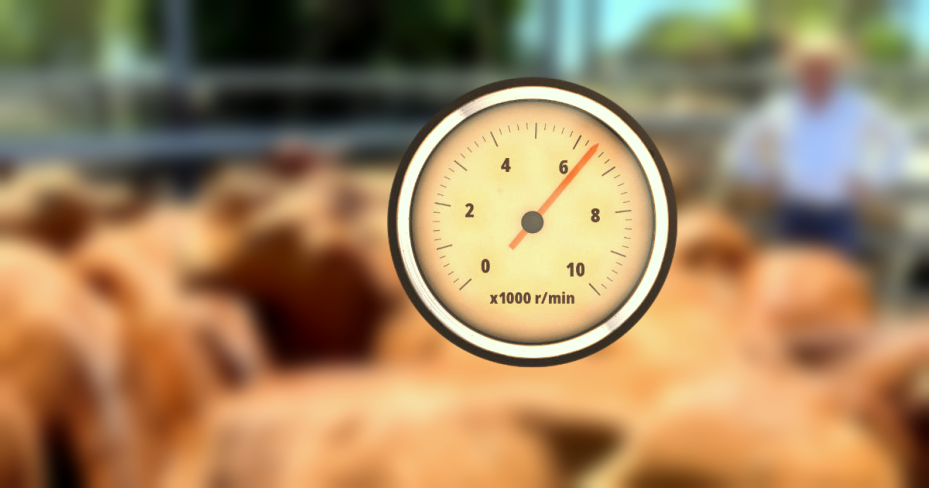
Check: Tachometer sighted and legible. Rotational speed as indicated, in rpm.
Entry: 6400 rpm
